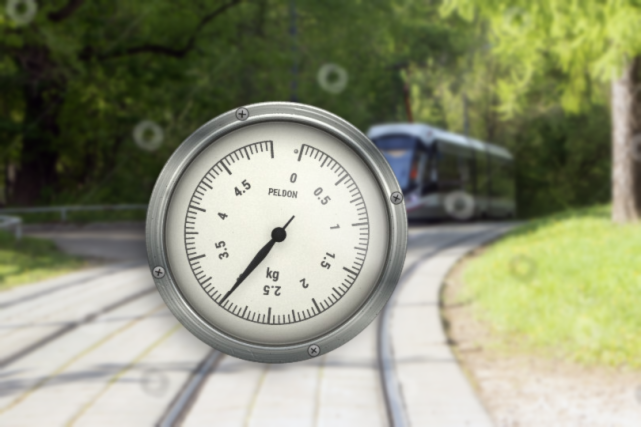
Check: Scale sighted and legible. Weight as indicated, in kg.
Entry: 3 kg
